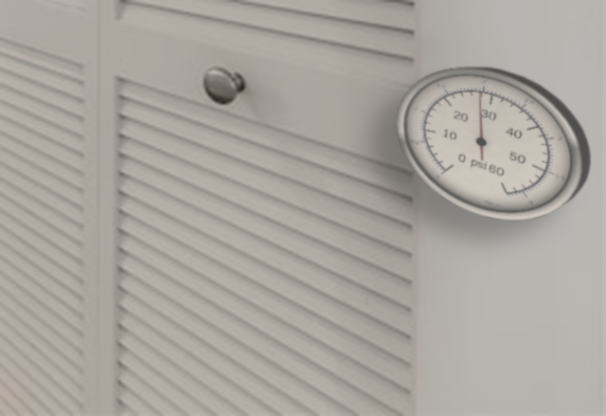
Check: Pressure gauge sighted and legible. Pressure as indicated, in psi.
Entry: 28 psi
